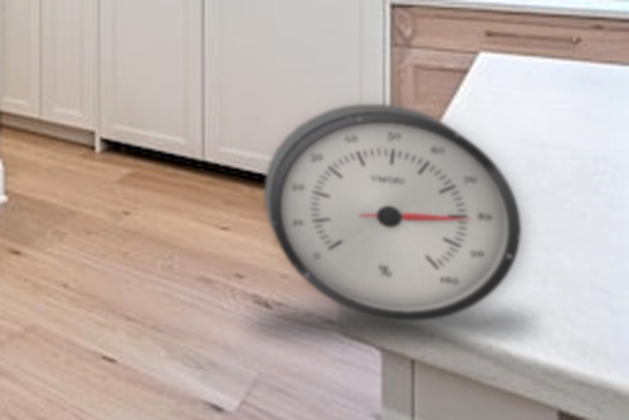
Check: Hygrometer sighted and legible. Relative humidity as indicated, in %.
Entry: 80 %
